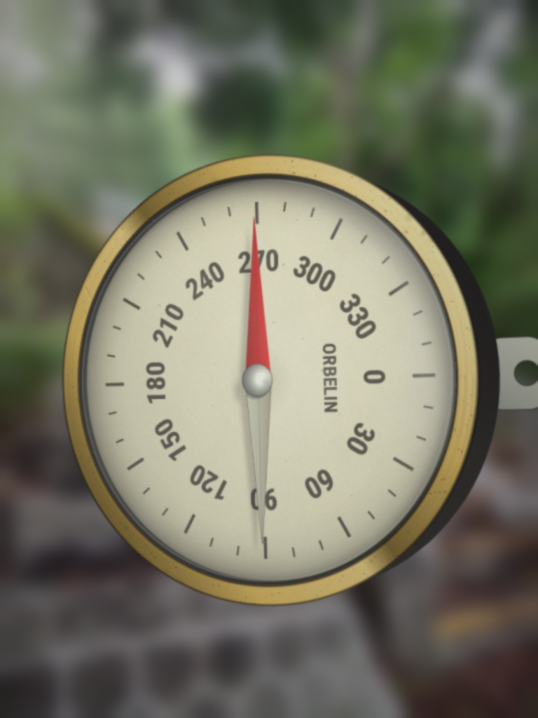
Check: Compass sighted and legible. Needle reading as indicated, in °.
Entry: 270 °
